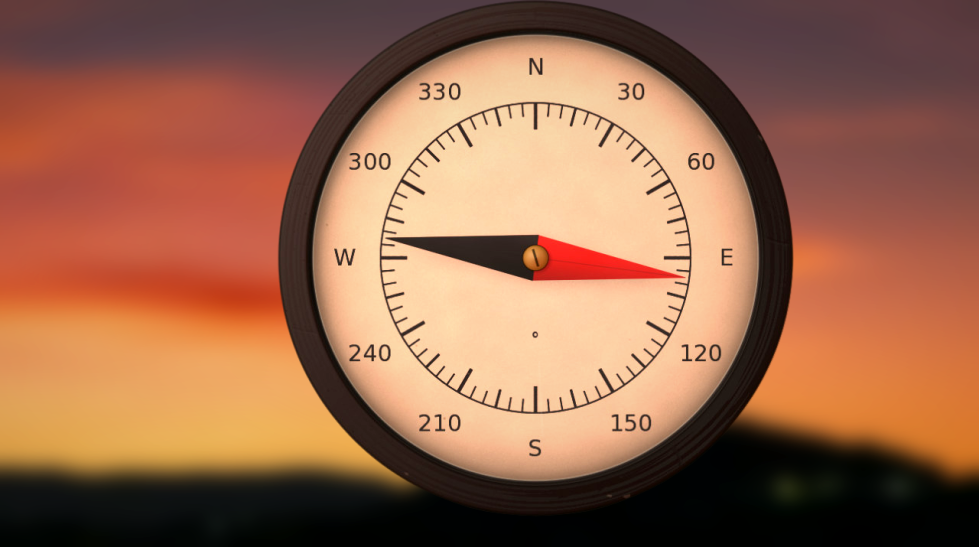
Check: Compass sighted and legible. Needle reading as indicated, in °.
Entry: 97.5 °
